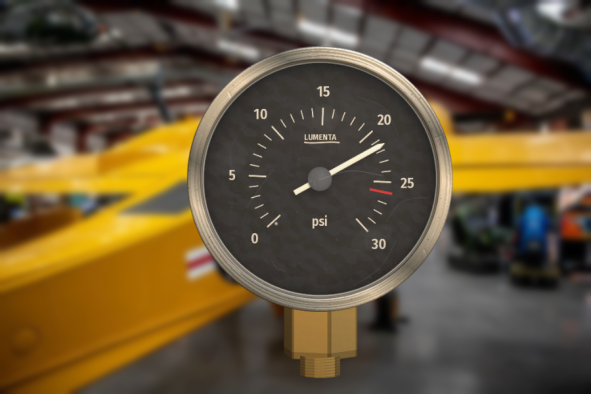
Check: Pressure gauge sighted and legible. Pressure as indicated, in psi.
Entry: 21.5 psi
